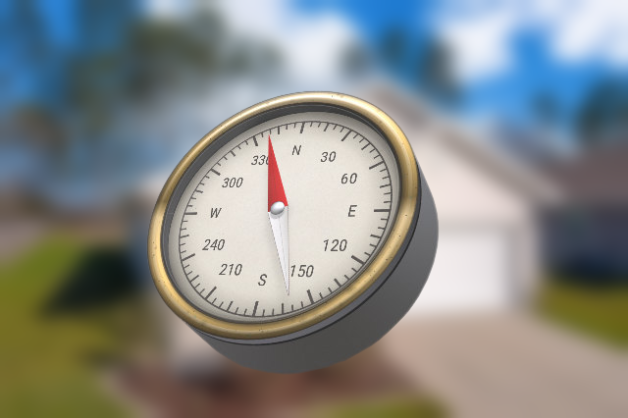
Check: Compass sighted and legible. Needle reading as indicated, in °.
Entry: 340 °
